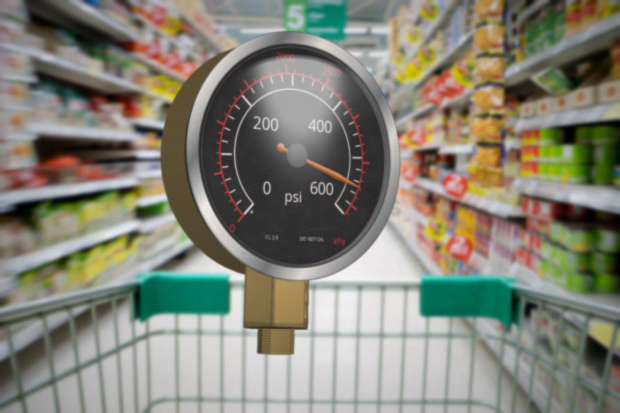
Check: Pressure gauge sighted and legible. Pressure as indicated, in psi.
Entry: 550 psi
